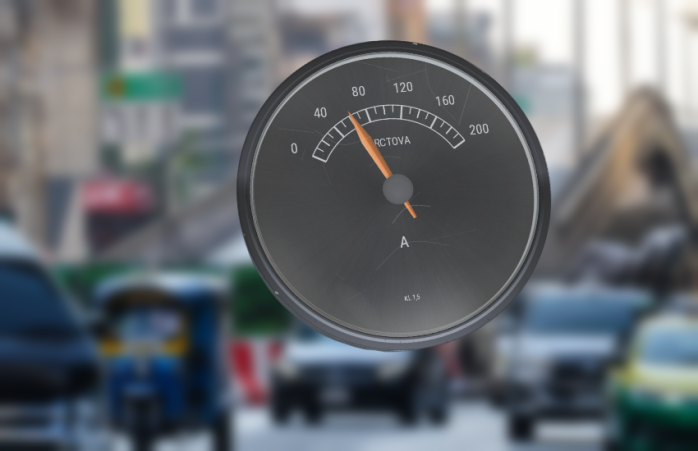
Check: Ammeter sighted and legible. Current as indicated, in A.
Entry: 60 A
